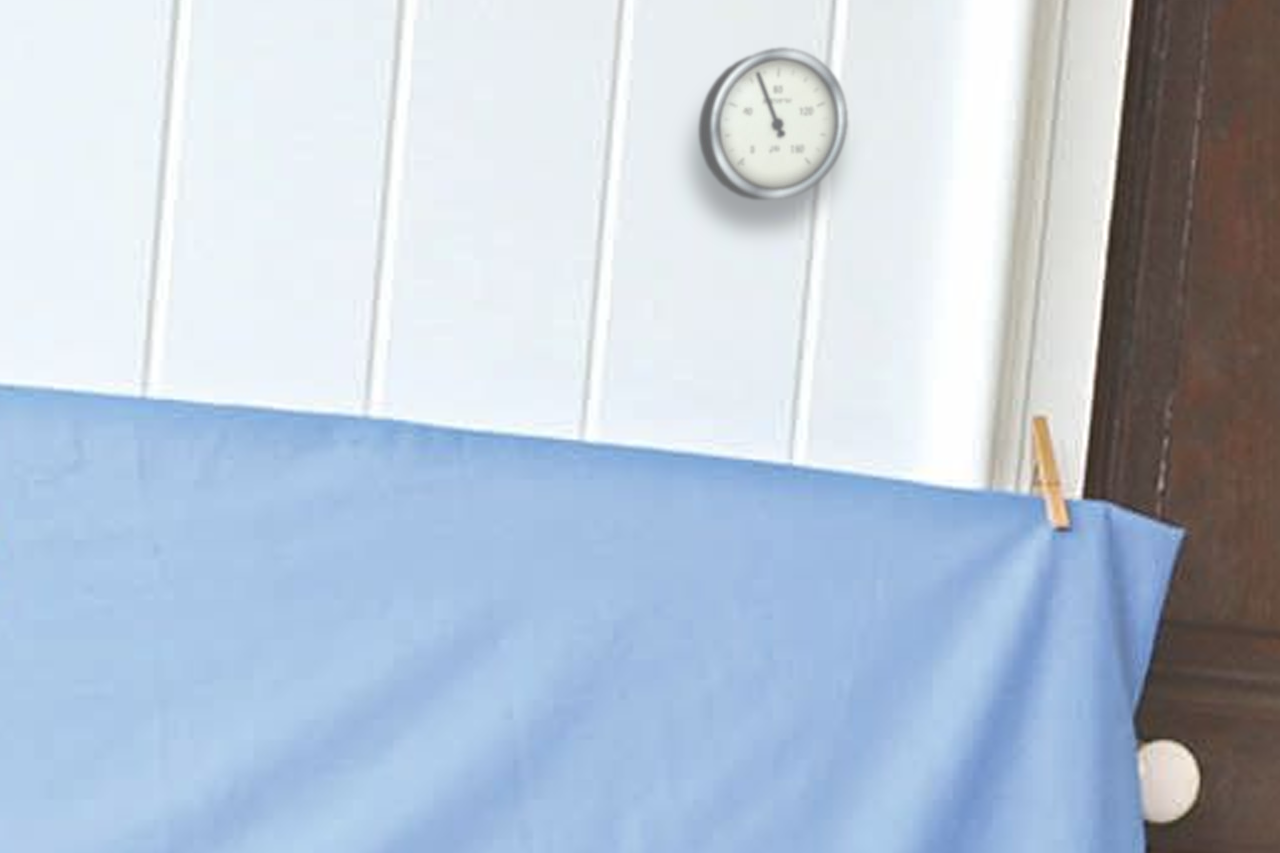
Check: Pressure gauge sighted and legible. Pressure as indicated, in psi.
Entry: 65 psi
